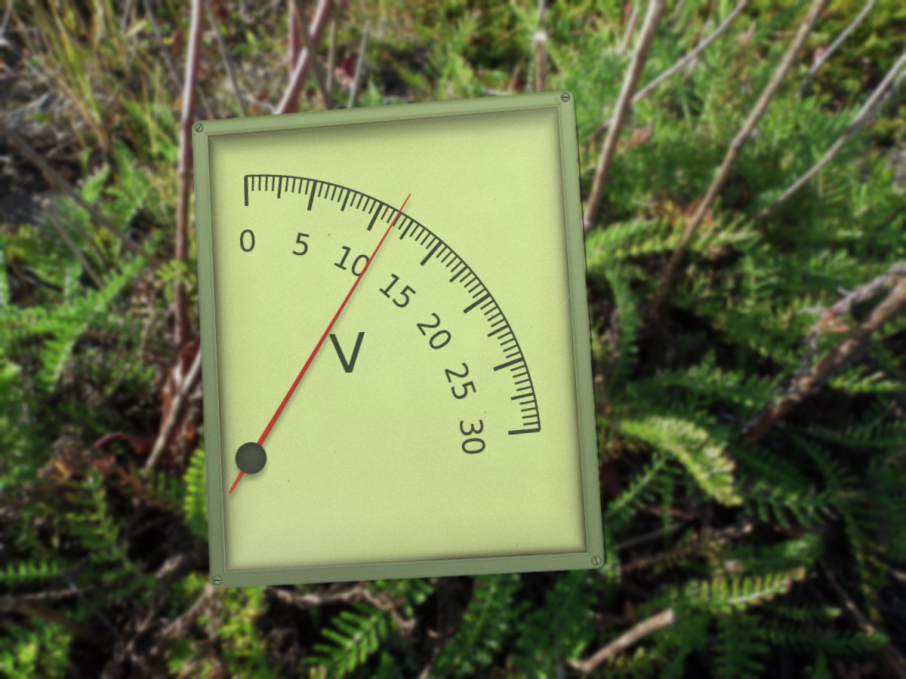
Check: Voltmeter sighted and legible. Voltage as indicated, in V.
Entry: 11.5 V
